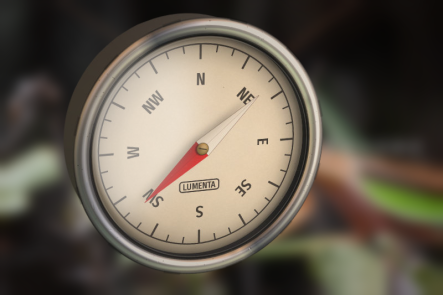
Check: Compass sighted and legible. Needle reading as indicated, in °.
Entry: 230 °
